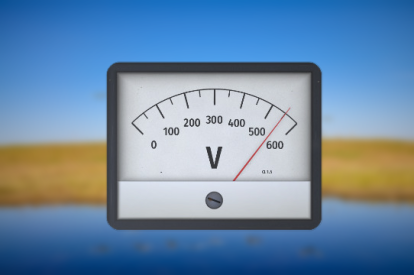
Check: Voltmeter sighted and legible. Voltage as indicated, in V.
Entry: 550 V
